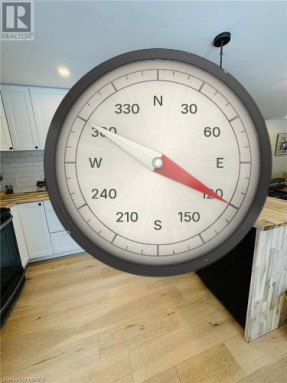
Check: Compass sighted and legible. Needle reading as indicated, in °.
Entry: 120 °
